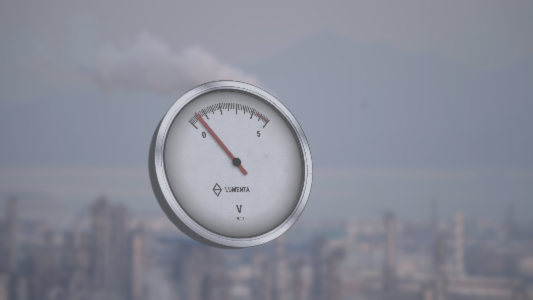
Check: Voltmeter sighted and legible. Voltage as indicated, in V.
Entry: 0.5 V
